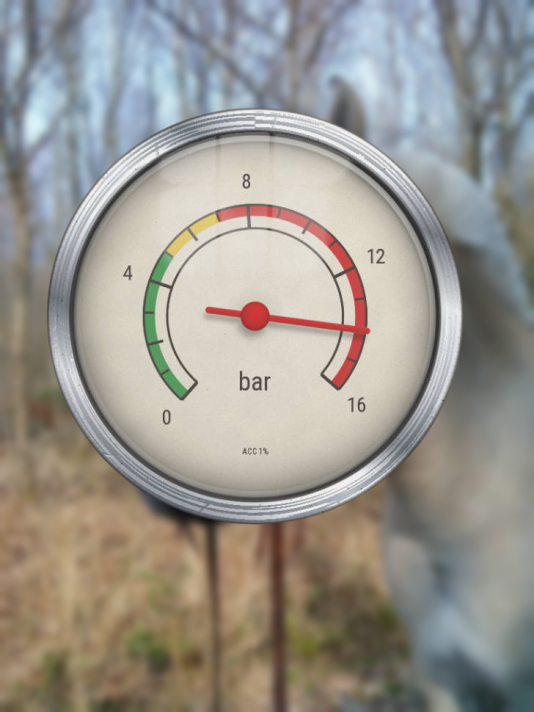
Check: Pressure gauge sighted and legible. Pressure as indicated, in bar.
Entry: 14 bar
